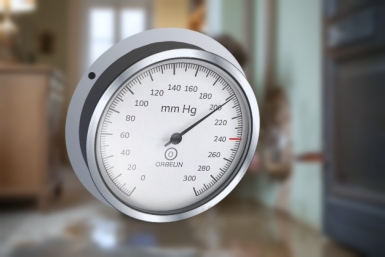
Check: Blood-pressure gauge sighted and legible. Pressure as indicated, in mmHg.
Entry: 200 mmHg
